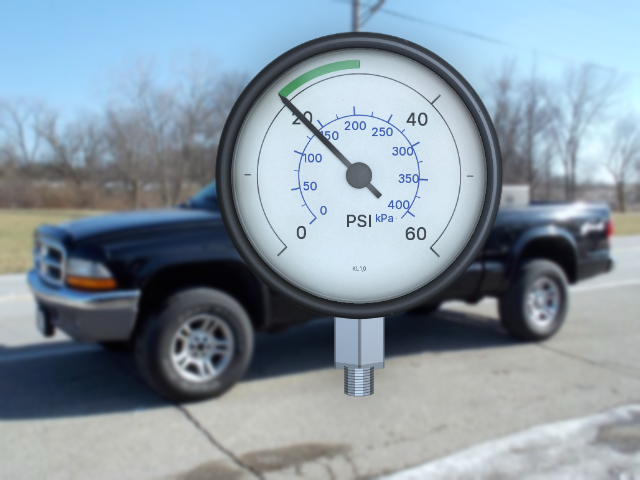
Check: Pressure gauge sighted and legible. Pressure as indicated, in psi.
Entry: 20 psi
